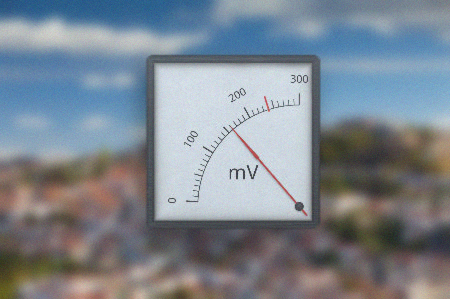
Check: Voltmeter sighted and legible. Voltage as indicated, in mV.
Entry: 160 mV
